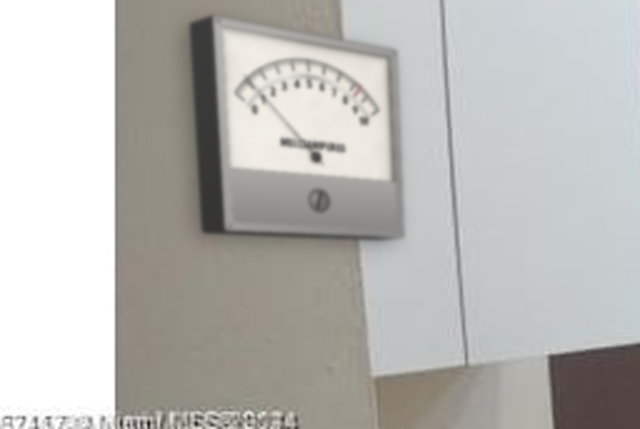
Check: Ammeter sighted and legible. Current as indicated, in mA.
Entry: 1 mA
